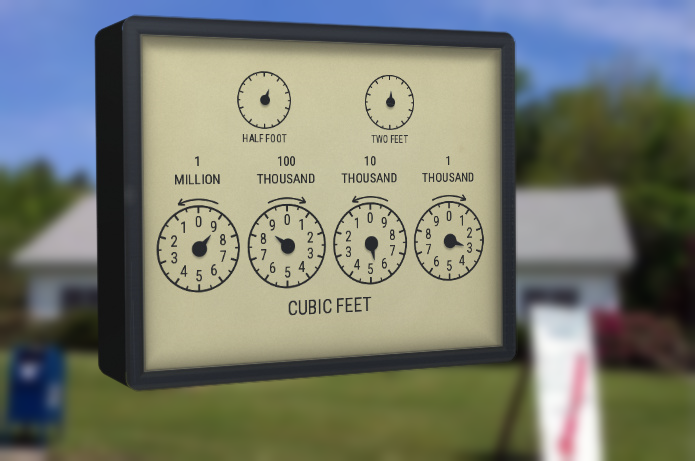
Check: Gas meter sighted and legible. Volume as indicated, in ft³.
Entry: 885300 ft³
